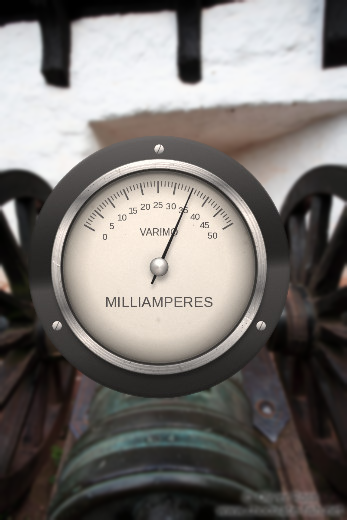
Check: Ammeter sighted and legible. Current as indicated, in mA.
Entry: 35 mA
